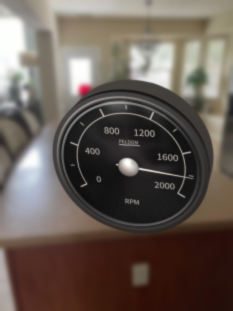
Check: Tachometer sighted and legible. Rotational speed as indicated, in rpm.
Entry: 1800 rpm
